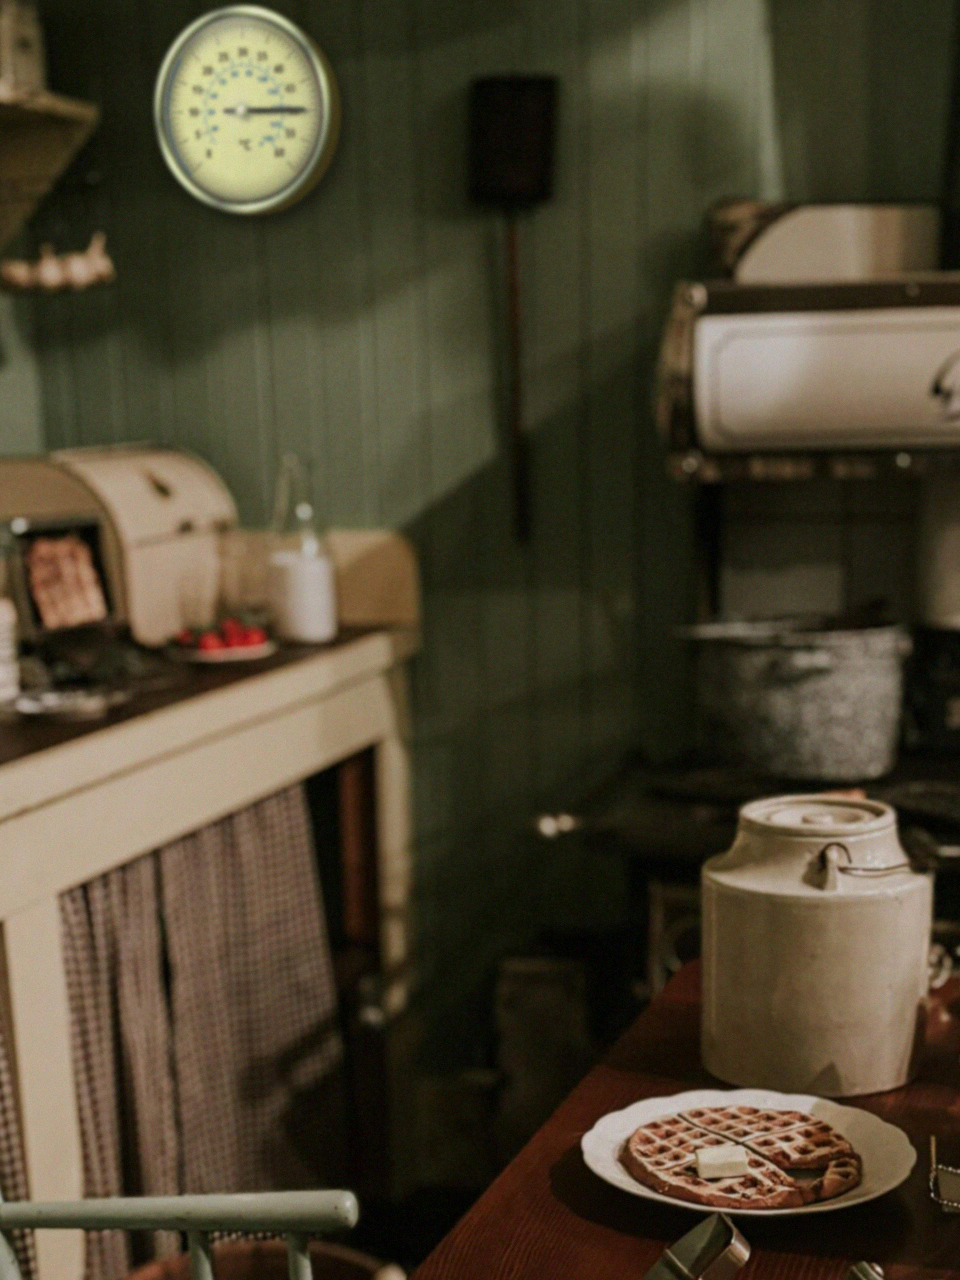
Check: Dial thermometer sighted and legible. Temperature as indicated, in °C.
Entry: 50 °C
